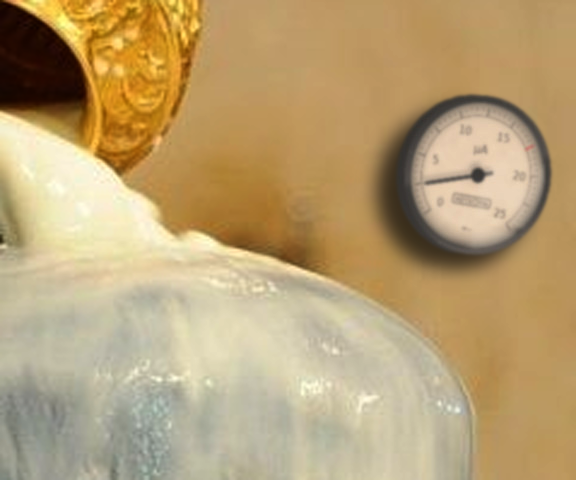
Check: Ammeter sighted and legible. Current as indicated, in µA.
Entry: 2.5 µA
